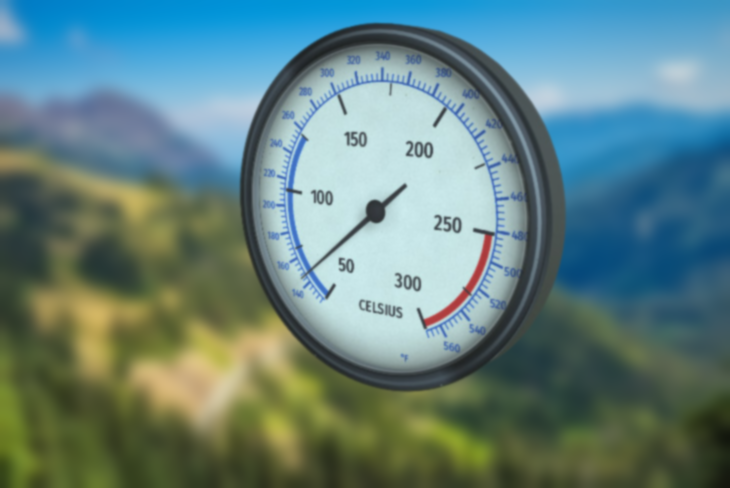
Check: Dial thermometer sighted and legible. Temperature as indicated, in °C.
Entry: 62.5 °C
